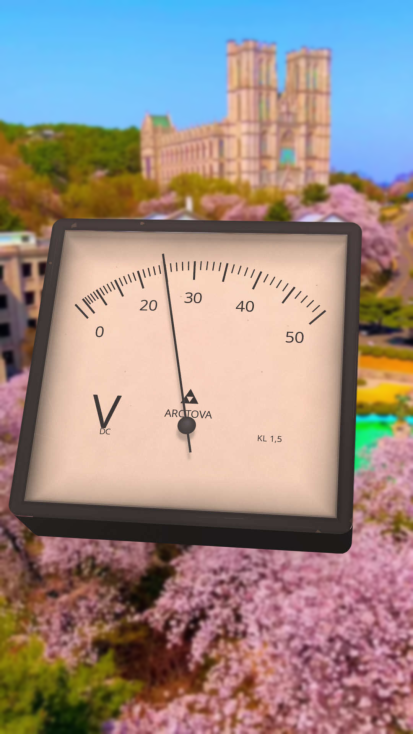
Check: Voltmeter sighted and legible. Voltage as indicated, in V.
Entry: 25 V
